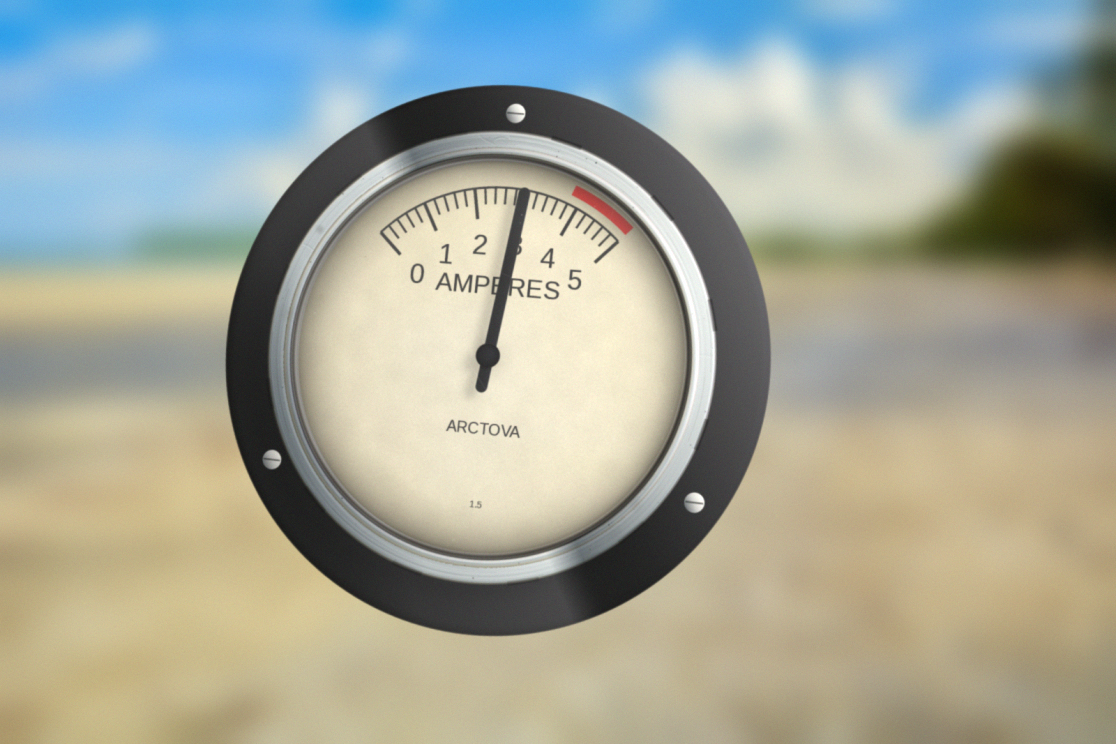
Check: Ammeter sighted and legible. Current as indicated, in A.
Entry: 3 A
